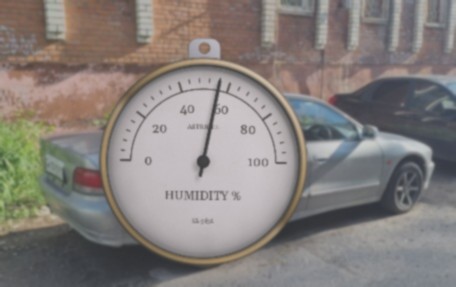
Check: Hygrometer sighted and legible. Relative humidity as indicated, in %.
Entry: 56 %
